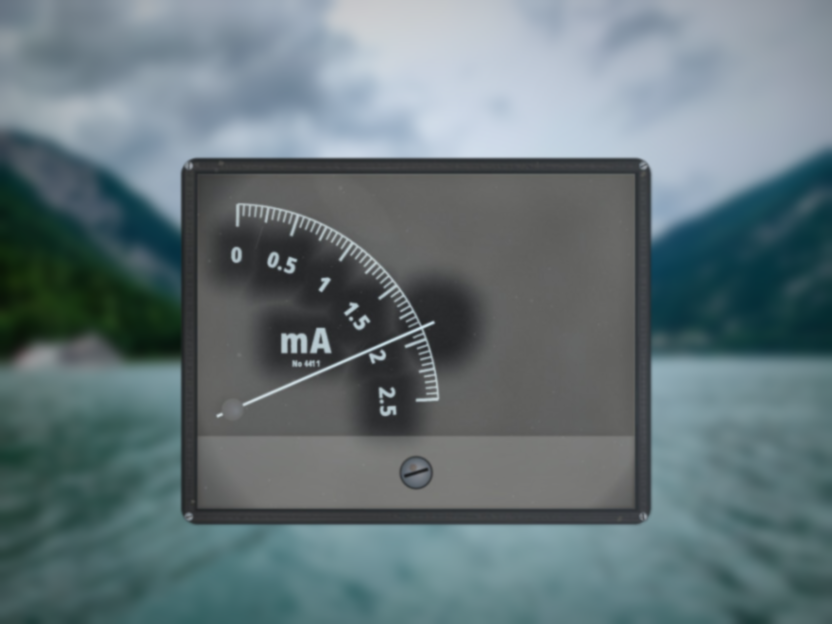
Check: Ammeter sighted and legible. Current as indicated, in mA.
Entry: 1.9 mA
